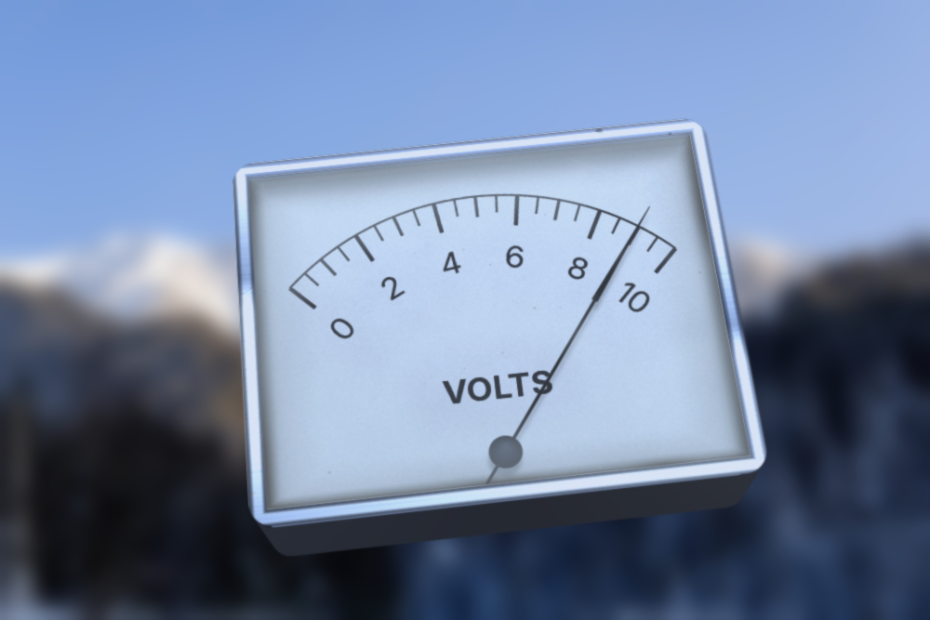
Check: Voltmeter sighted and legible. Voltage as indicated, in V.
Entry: 9 V
